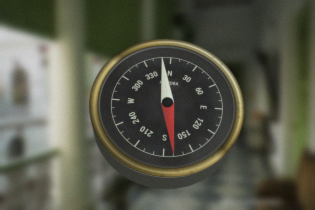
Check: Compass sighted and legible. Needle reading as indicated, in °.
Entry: 170 °
